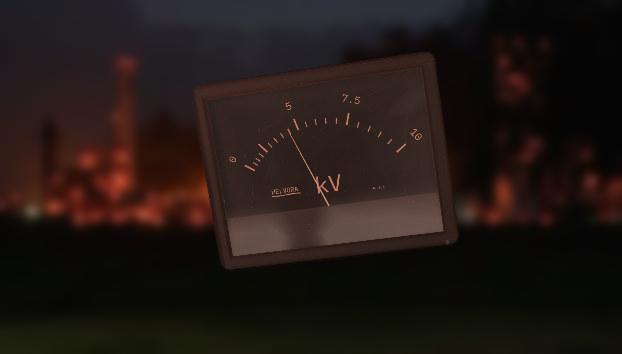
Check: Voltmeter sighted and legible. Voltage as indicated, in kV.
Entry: 4.5 kV
